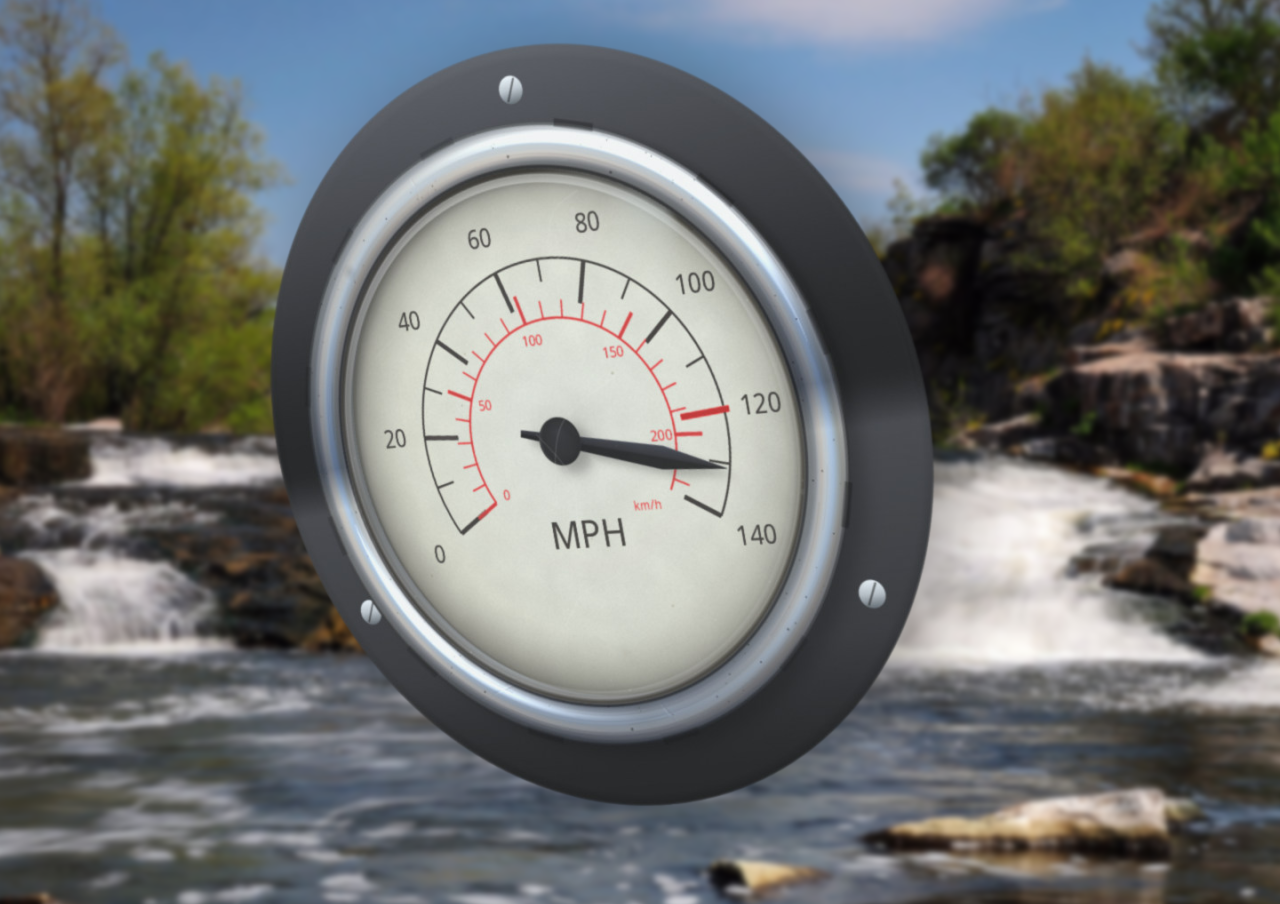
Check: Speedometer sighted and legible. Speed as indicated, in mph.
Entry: 130 mph
